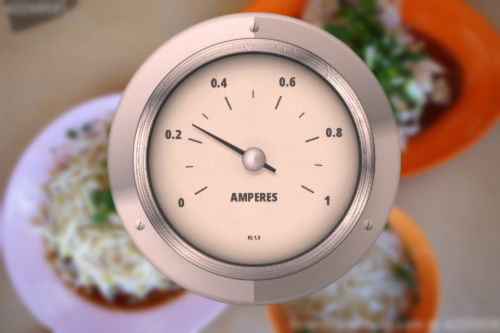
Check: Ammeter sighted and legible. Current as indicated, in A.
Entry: 0.25 A
